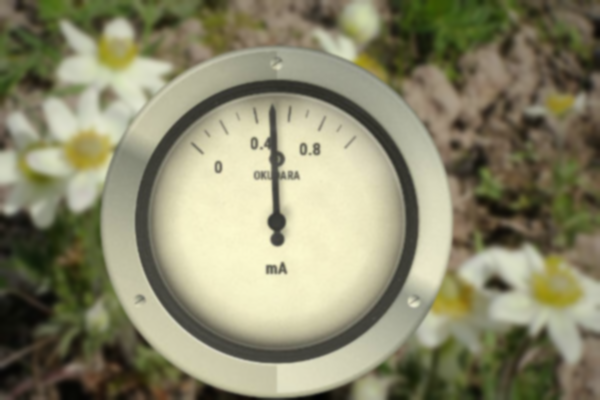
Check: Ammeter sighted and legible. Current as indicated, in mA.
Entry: 0.5 mA
